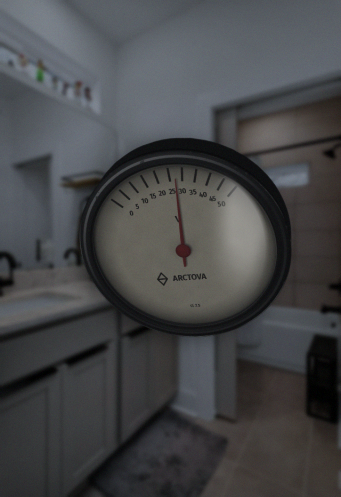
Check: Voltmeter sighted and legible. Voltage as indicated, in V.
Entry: 27.5 V
